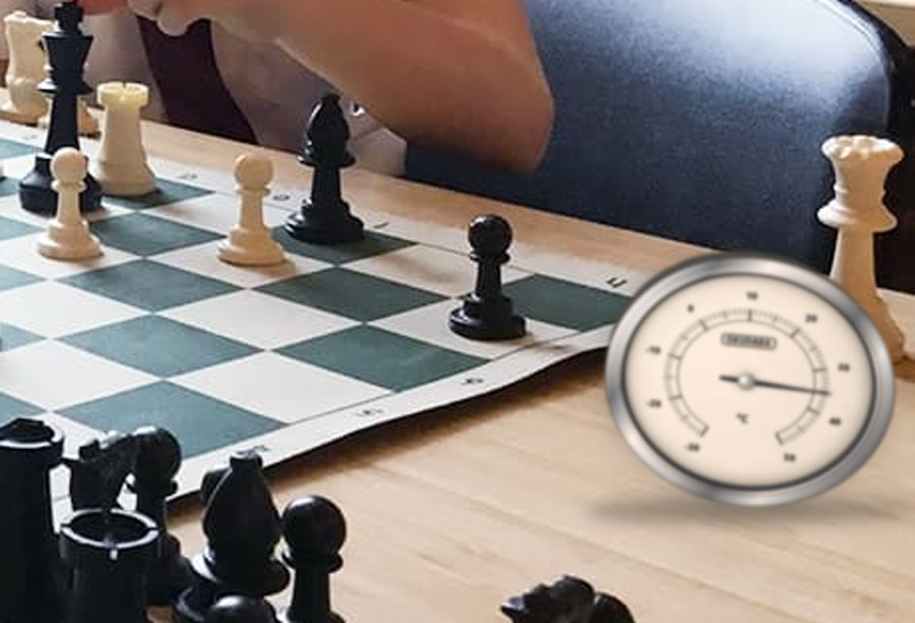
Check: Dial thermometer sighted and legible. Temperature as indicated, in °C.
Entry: 35 °C
